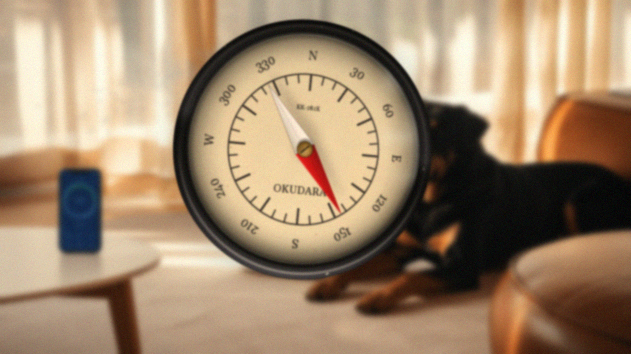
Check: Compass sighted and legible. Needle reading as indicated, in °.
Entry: 145 °
